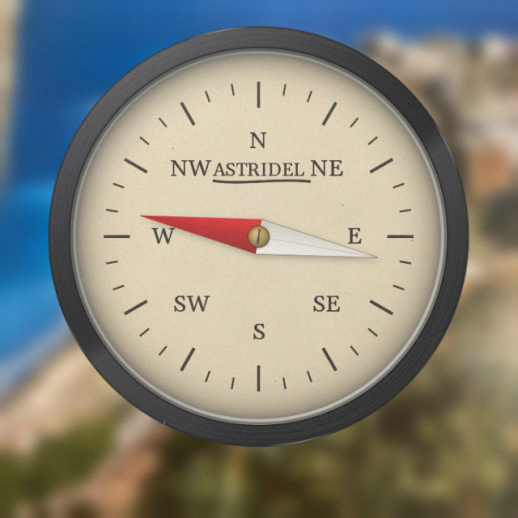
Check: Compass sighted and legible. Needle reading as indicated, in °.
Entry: 280 °
